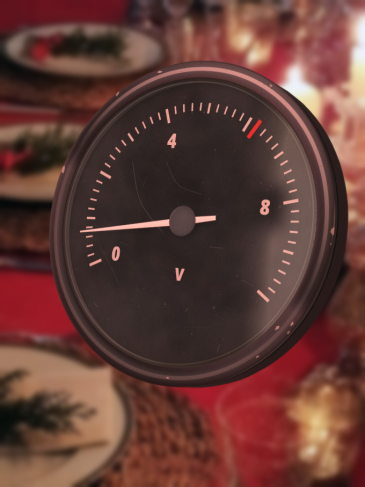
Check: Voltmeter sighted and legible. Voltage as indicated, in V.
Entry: 0.7 V
